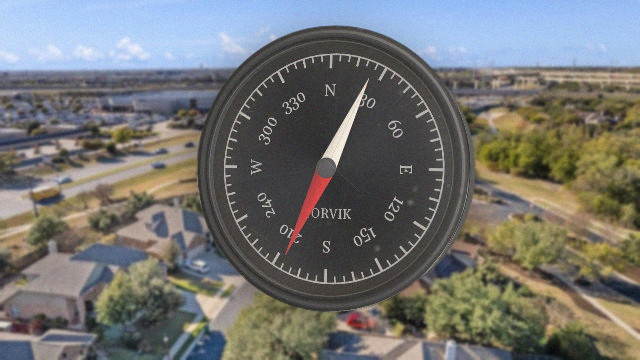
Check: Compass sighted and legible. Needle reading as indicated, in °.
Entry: 205 °
